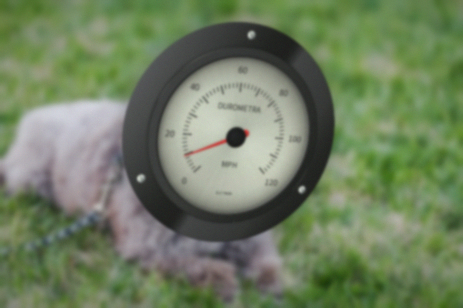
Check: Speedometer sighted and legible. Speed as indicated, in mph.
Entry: 10 mph
